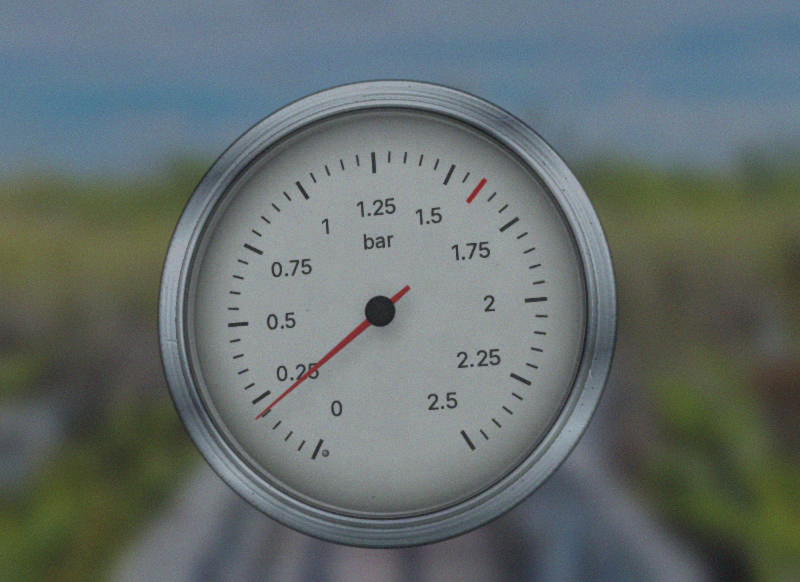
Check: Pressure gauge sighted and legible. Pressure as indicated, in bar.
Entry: 0.2 bar
